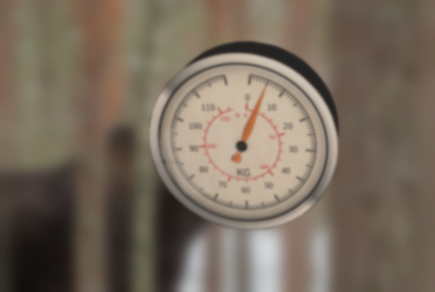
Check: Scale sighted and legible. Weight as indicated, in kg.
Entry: 5 kg
